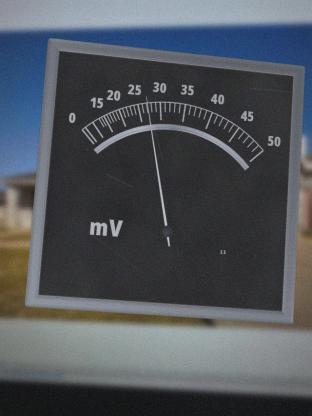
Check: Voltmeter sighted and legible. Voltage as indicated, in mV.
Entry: 27 mV
